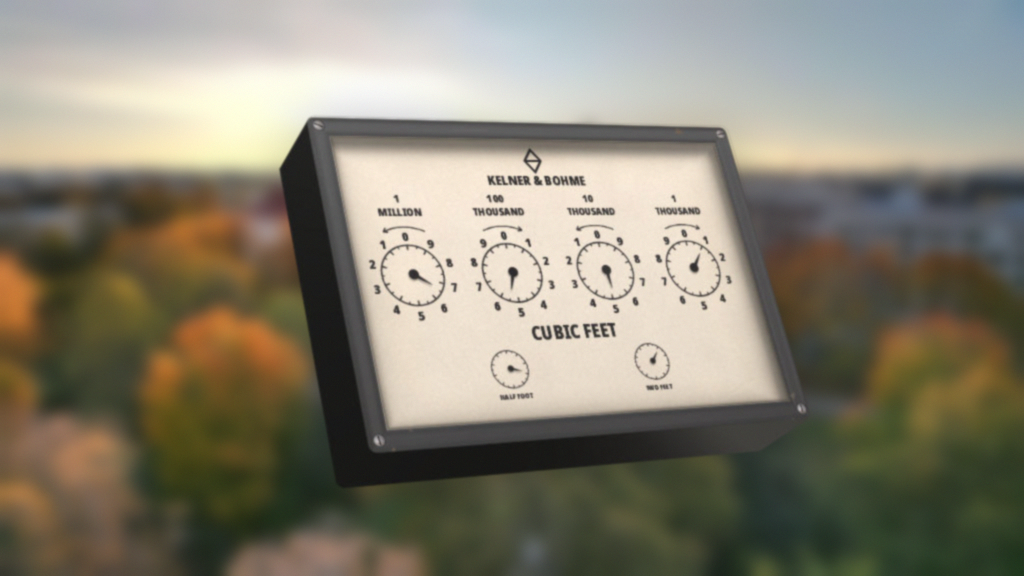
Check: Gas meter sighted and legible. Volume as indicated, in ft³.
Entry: 655100 ft³
